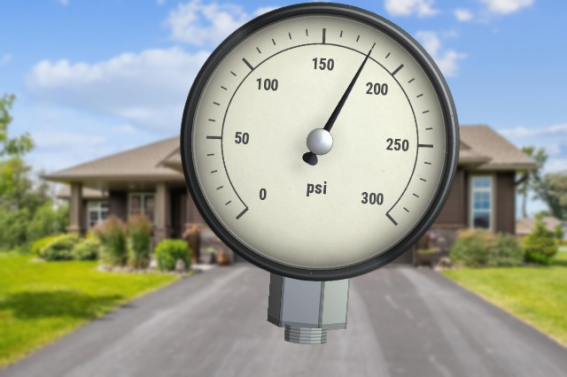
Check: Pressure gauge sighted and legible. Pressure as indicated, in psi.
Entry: 180 psi
